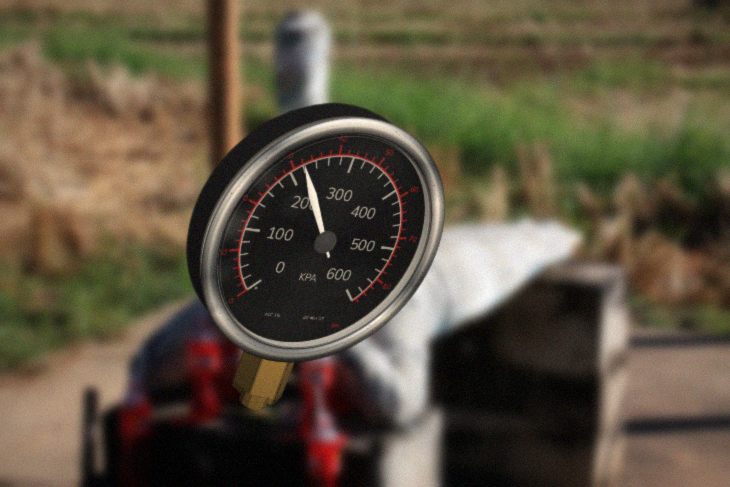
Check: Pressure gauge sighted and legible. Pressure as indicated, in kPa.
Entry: 220 kPa
